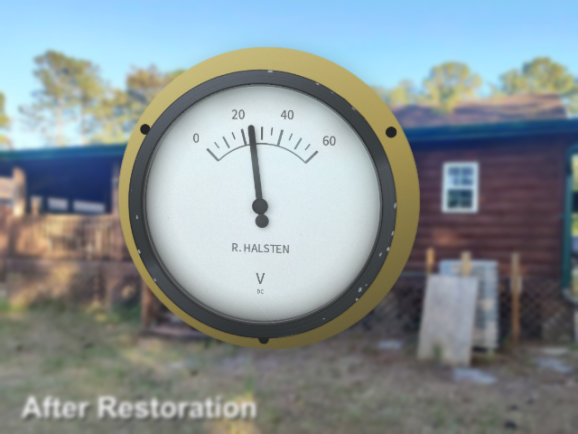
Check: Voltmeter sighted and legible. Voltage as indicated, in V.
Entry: 25 V
